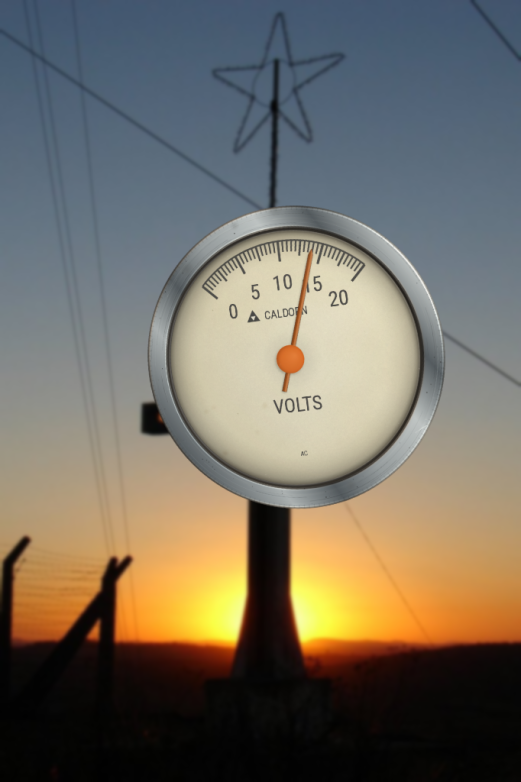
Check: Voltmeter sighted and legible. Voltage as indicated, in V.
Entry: 14 V
